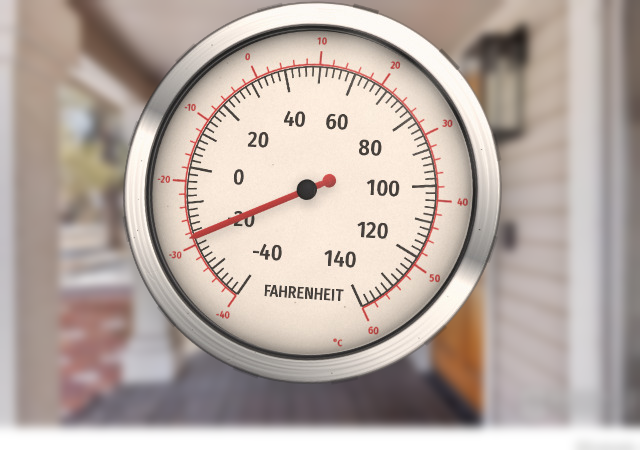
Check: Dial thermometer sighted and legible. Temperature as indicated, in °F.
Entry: -20 °F
